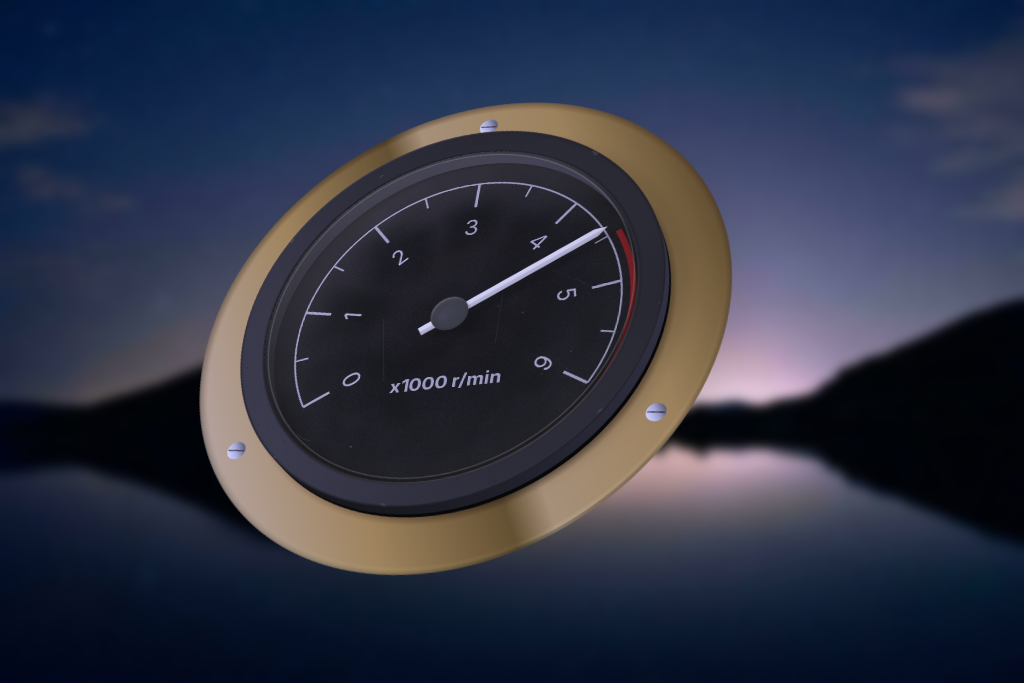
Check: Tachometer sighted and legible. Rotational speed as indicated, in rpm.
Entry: 4500 rpm
